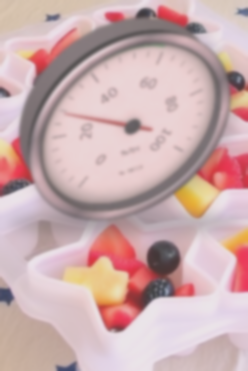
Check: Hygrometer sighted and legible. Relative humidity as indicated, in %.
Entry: 28 %
